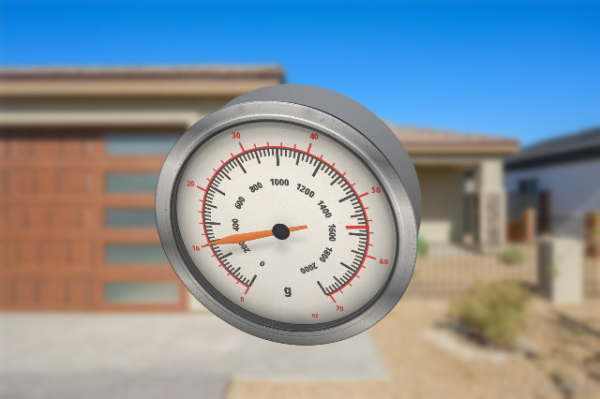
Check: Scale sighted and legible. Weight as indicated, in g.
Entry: 300 g
